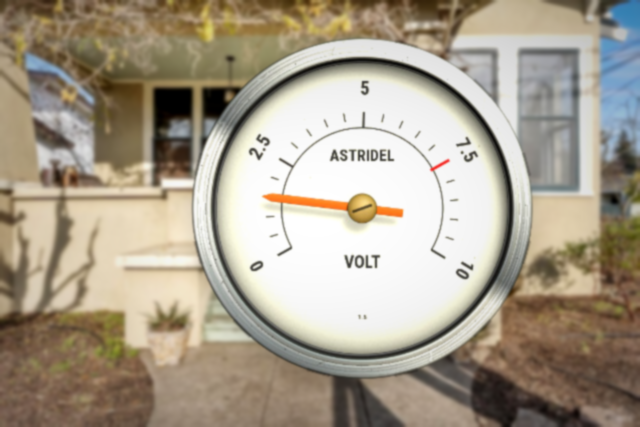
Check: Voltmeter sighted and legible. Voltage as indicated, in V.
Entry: 1.5 V
